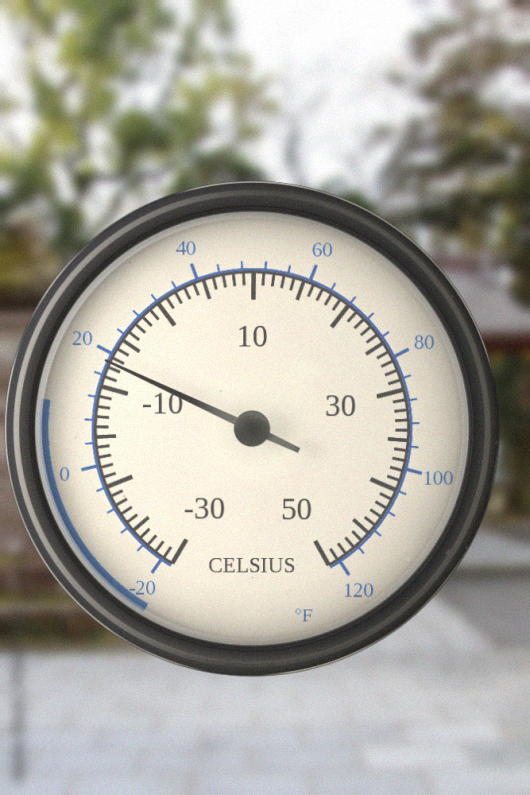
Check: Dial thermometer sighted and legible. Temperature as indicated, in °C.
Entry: -7.5 °C
